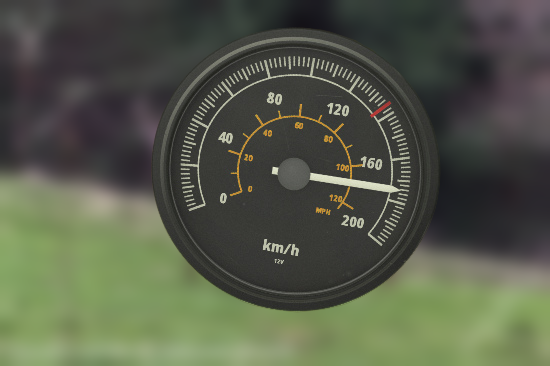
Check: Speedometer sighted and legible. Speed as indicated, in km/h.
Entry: 174 km/h
